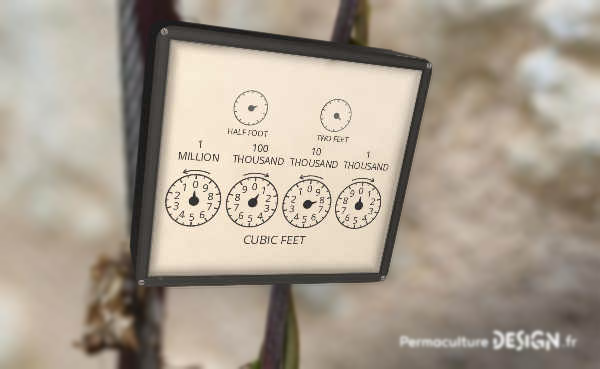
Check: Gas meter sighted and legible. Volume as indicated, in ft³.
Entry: 8000 ft³
